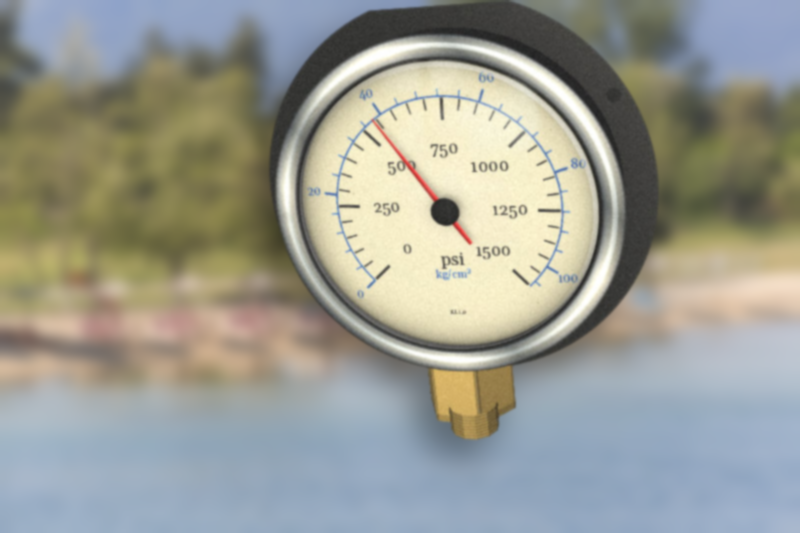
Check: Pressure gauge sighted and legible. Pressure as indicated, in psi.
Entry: 550 psi
